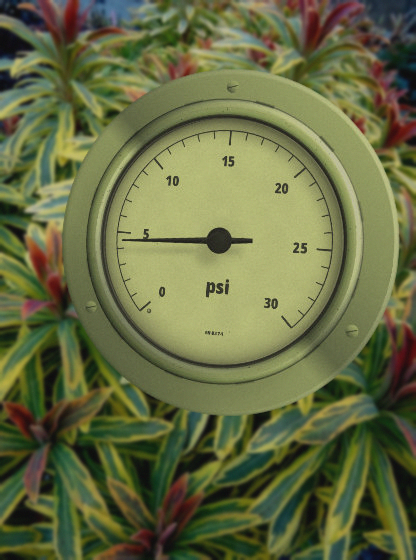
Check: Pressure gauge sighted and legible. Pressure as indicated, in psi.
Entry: 4.5 psi
